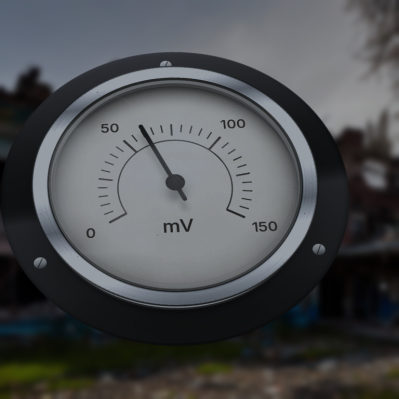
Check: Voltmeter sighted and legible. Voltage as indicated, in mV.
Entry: 60 mV
